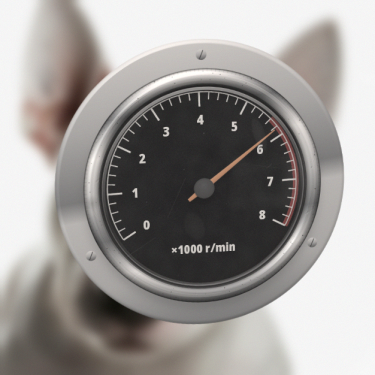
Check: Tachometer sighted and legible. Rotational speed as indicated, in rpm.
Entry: 5800 rpm
